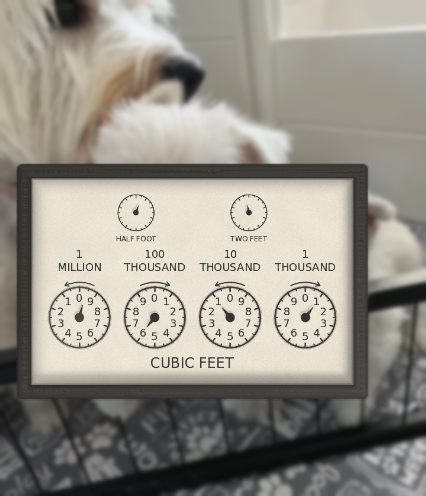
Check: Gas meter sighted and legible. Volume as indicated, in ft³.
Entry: 961100 ft³
